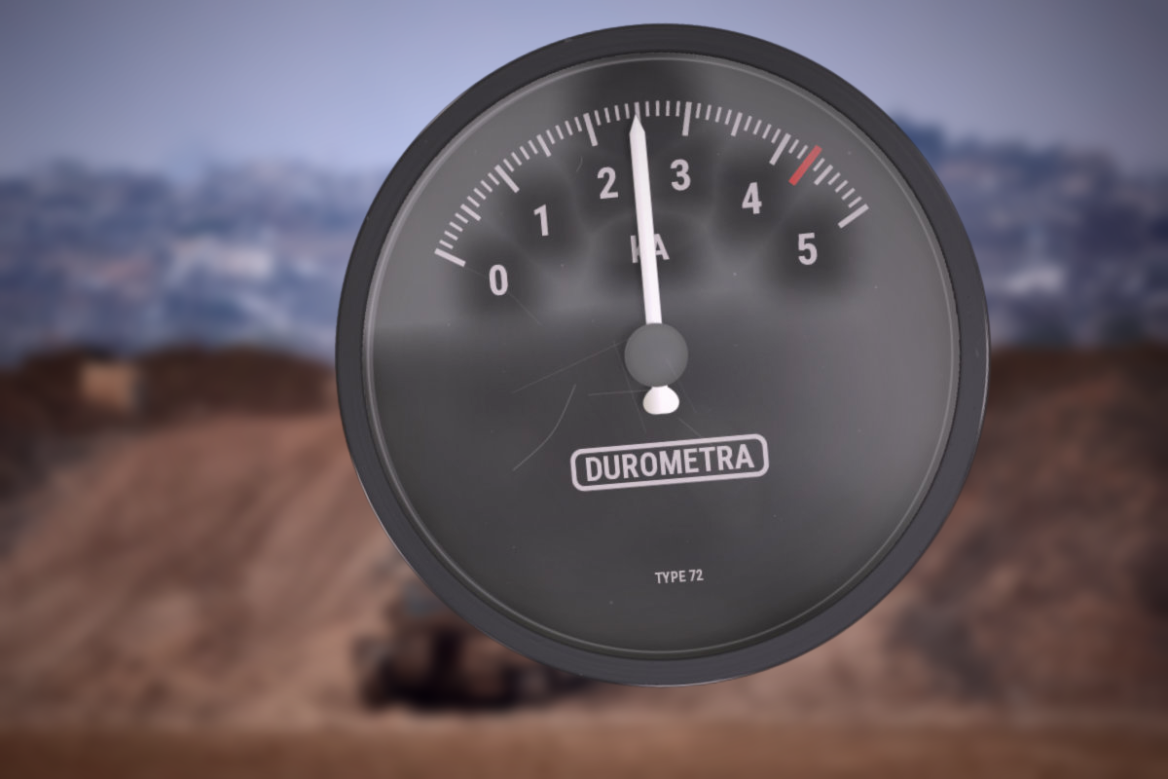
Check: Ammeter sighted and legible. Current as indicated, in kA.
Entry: 2.5 kA
